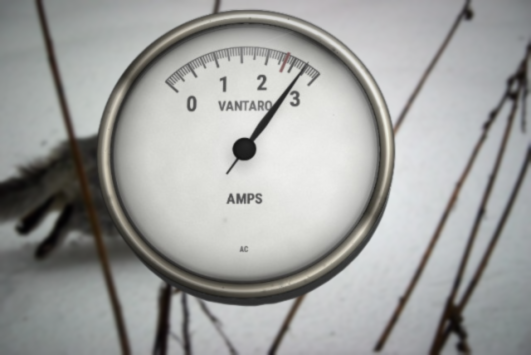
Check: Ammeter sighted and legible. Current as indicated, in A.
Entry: 2.75 A
